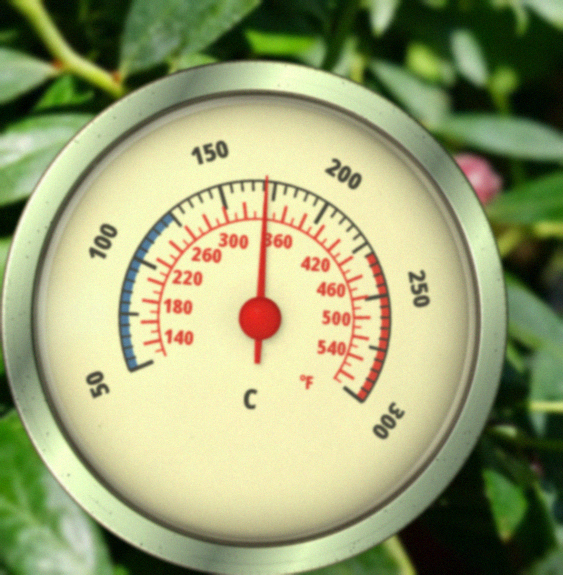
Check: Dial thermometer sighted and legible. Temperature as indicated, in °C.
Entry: 170 °C
